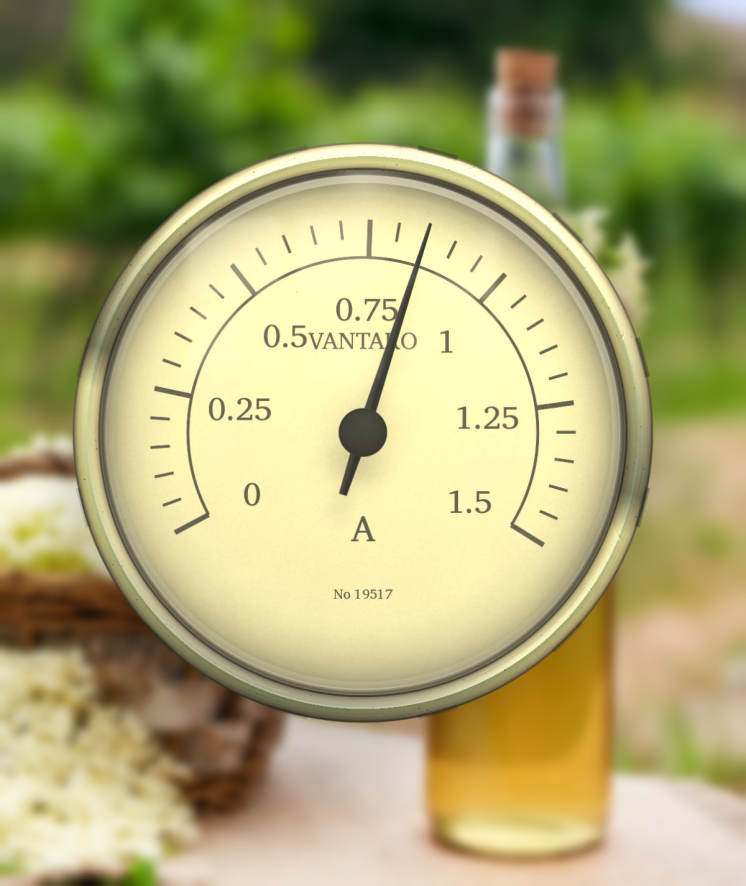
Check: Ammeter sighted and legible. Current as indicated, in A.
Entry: 0.85 A
